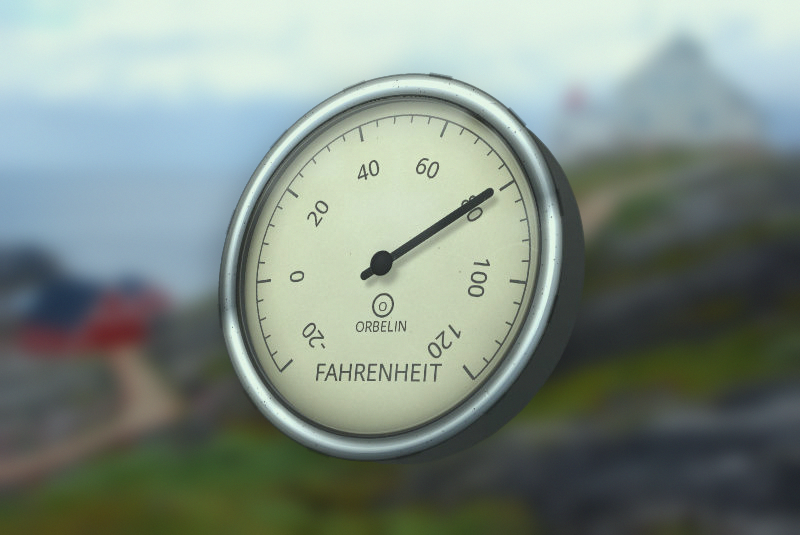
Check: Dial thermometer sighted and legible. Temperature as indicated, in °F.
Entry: 80 °F
